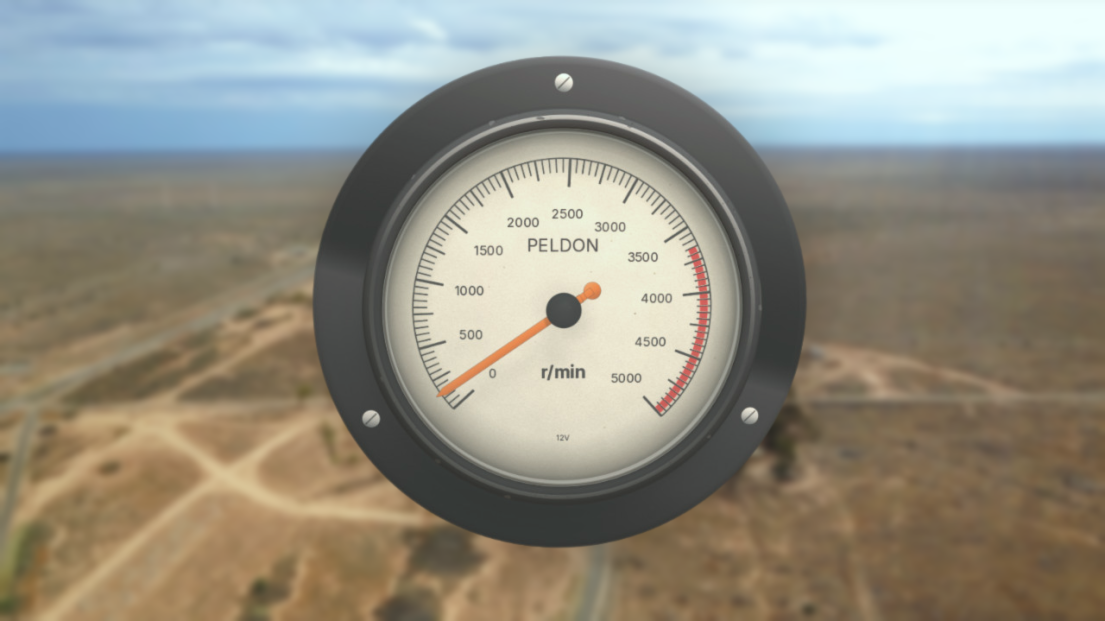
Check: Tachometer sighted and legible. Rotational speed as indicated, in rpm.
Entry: 150 rpm
